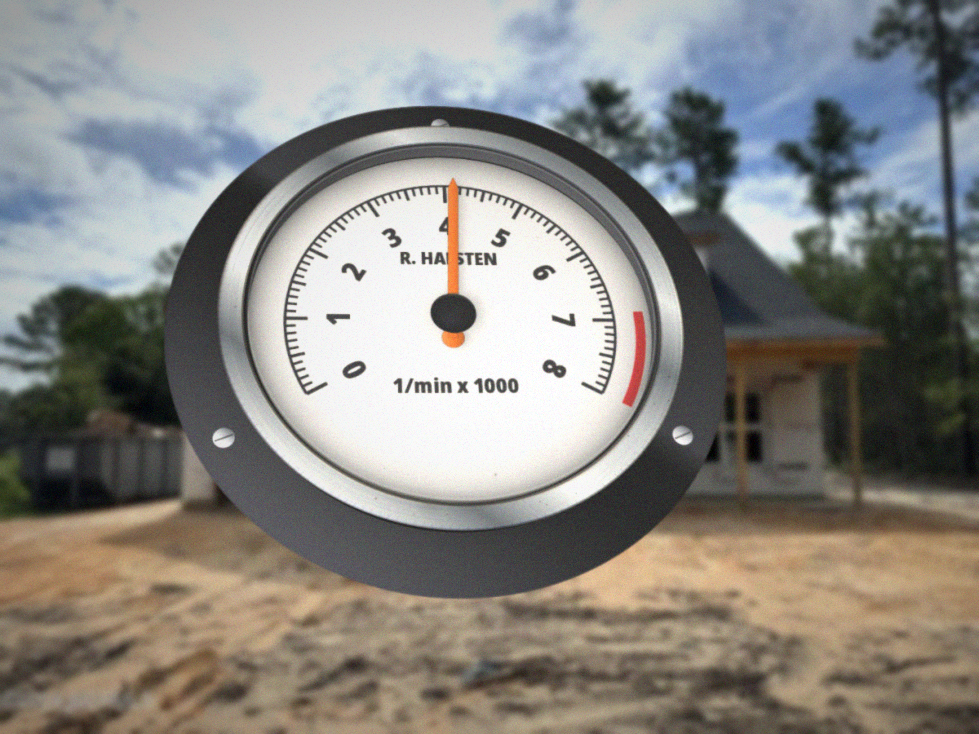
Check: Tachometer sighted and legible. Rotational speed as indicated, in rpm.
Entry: 4100 rpm
